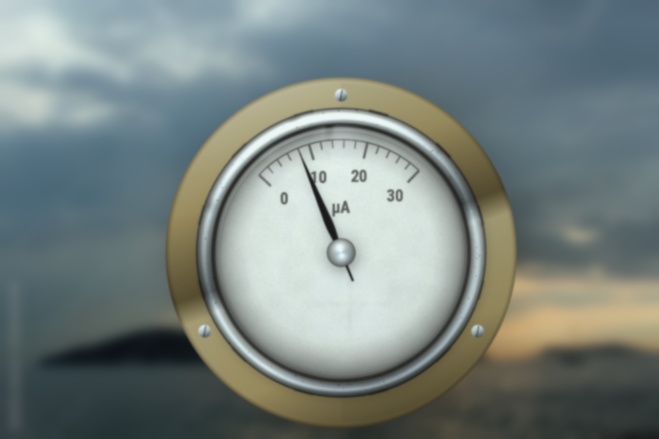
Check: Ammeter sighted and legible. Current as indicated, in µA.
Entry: 8 µA
